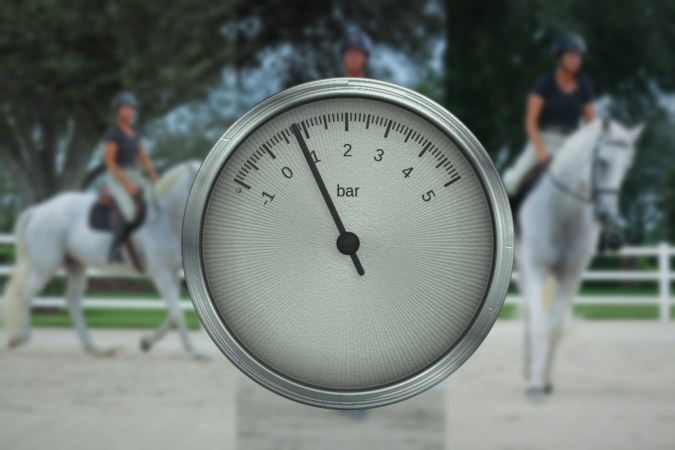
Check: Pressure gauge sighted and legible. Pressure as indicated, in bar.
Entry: 0.8 bar
